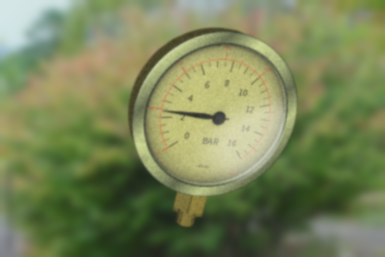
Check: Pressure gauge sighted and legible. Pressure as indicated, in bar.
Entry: 2.5 bar
